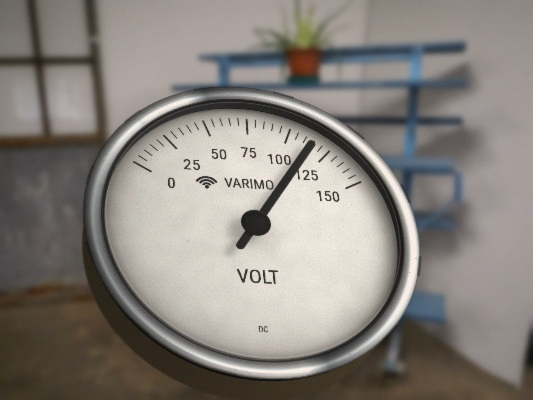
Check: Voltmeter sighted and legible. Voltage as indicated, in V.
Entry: 115 V
